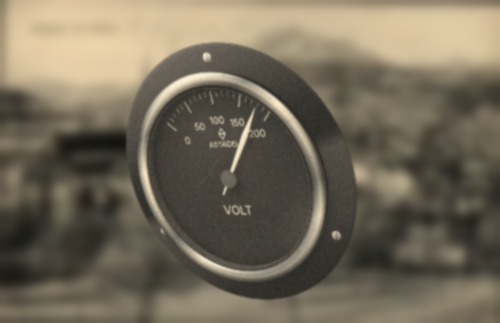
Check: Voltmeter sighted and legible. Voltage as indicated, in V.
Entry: 180 V
